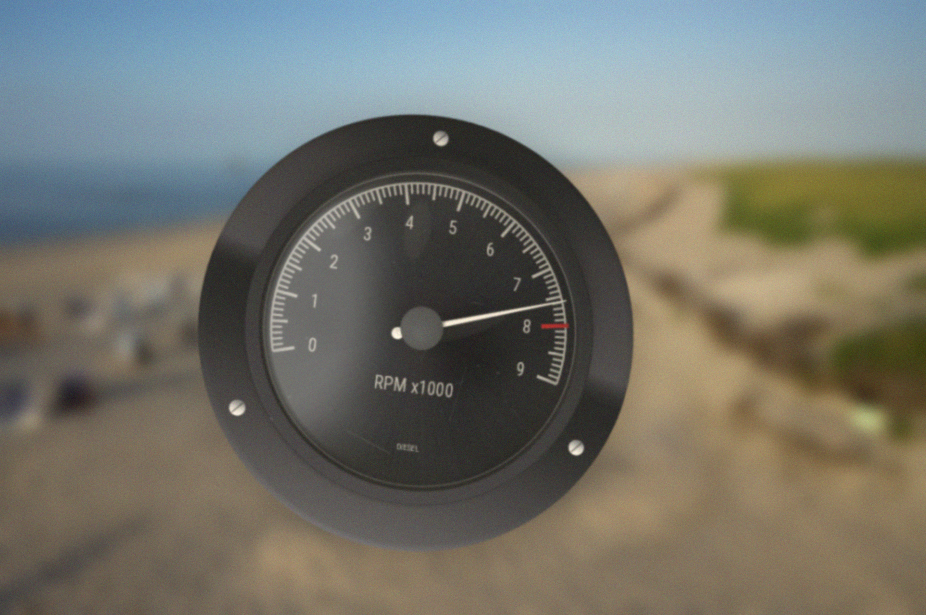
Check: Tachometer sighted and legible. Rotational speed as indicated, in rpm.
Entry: 7600 rpm
